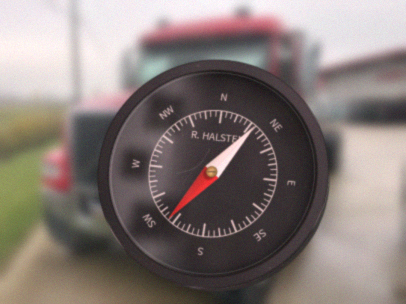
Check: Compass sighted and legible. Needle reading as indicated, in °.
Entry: 215 °
